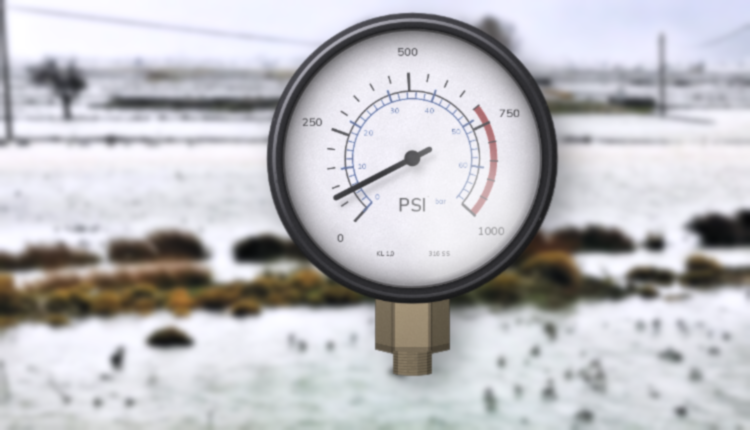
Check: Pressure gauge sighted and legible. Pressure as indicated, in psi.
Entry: 75 psi
